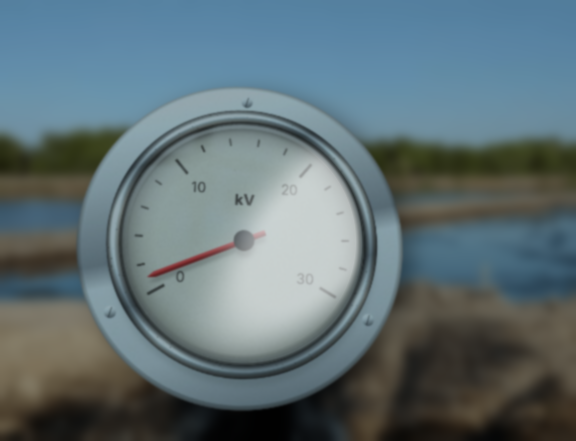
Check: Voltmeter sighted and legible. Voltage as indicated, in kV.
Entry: 1 kV
